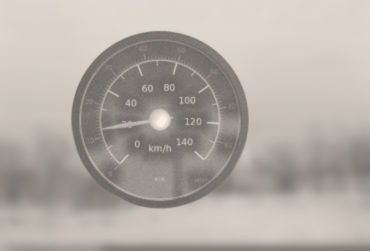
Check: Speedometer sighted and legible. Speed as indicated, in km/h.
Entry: 20 km/h
